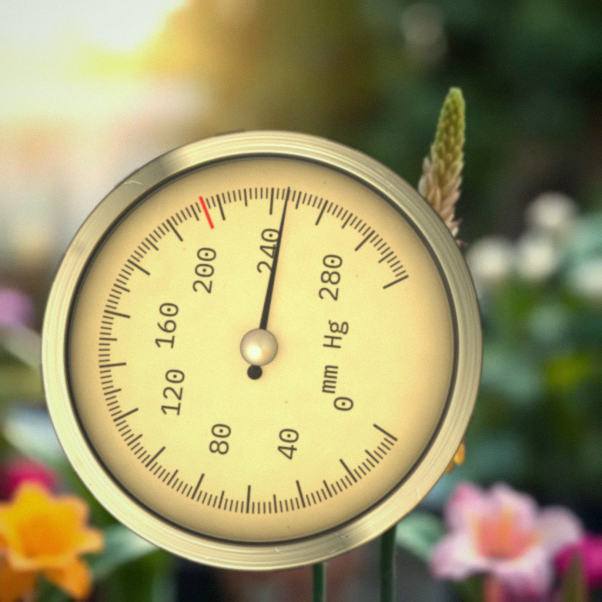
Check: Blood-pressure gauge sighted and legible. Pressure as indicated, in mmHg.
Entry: 246 mmHg
